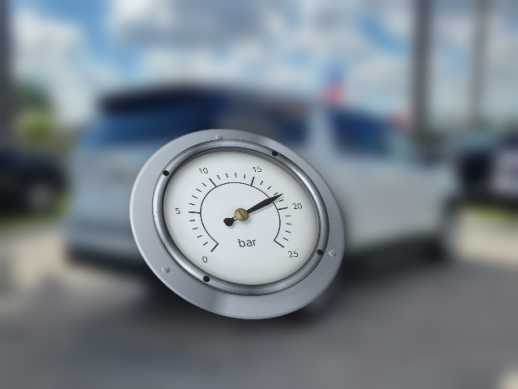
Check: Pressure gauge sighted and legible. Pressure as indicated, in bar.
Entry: 18.5 bar
